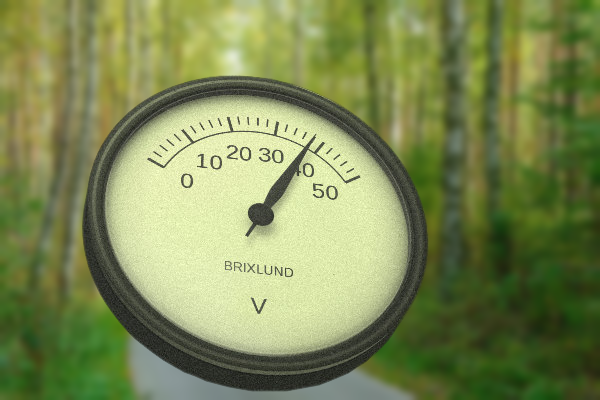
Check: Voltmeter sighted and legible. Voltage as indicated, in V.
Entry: 38 V
